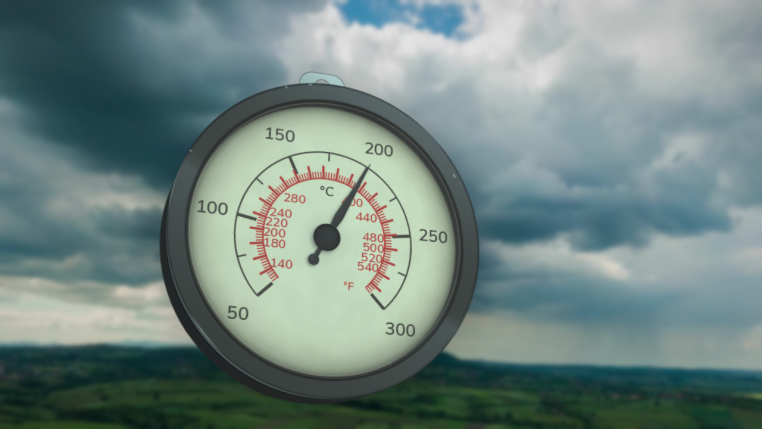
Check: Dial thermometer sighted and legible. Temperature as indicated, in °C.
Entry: 200 °C
